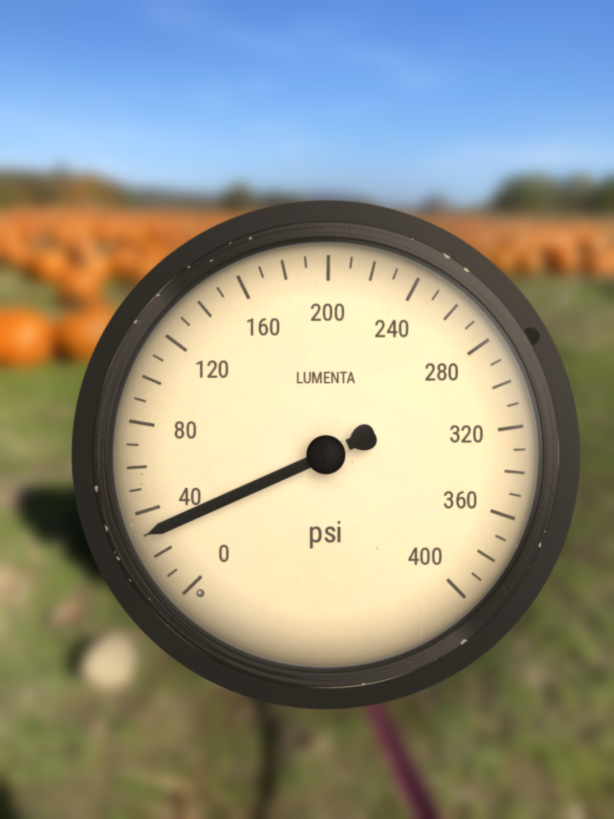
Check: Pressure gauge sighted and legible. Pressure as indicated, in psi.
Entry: 30 psi
